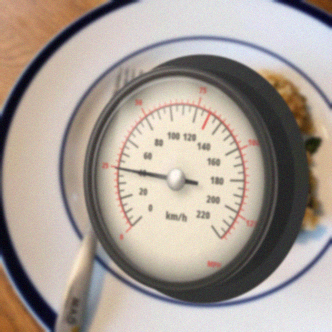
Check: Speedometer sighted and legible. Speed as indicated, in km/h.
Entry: 40 km/h
